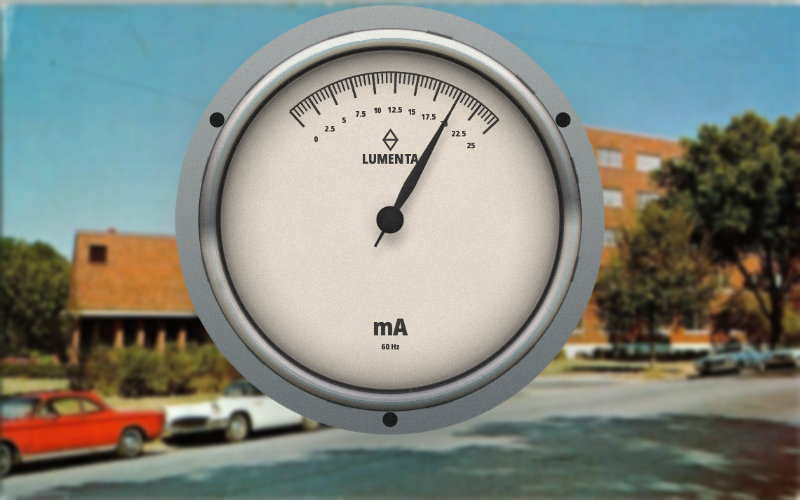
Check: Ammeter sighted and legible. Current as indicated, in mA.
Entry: 20 mA
